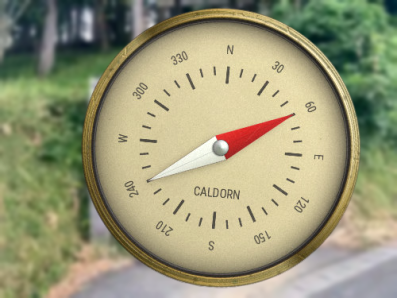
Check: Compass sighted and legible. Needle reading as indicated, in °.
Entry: 60 °
